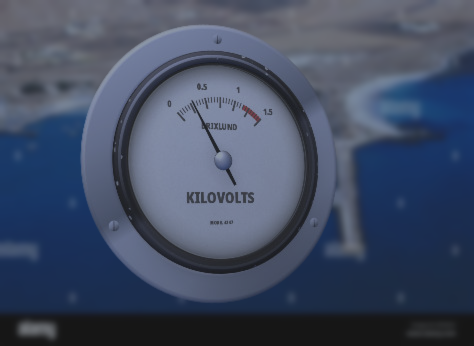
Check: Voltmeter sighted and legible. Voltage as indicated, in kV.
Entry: 0.25 kV
